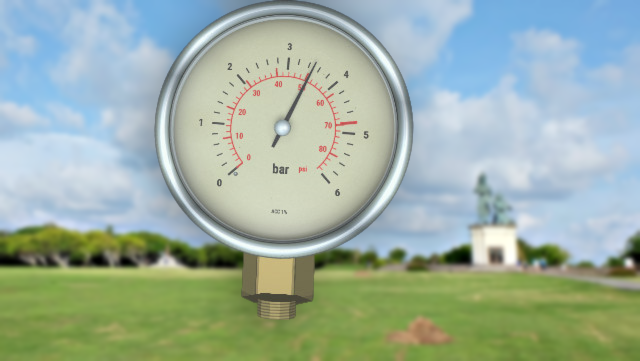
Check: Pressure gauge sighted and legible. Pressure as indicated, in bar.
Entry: 3.5 bar
